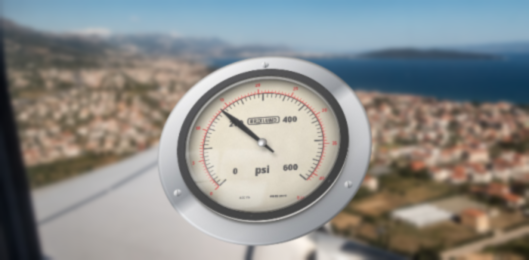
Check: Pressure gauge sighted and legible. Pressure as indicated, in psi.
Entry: 200 psi
